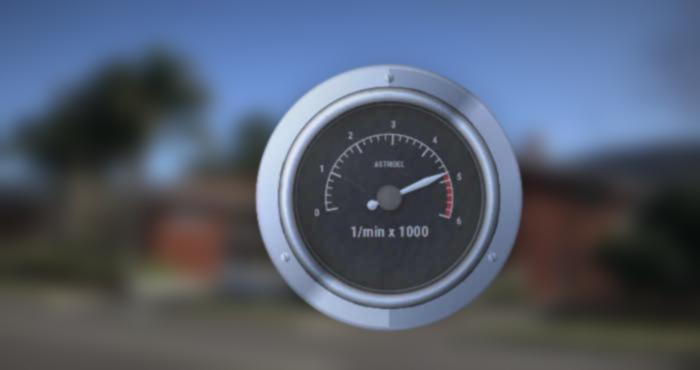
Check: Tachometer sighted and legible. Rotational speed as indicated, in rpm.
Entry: 4800 rpm
